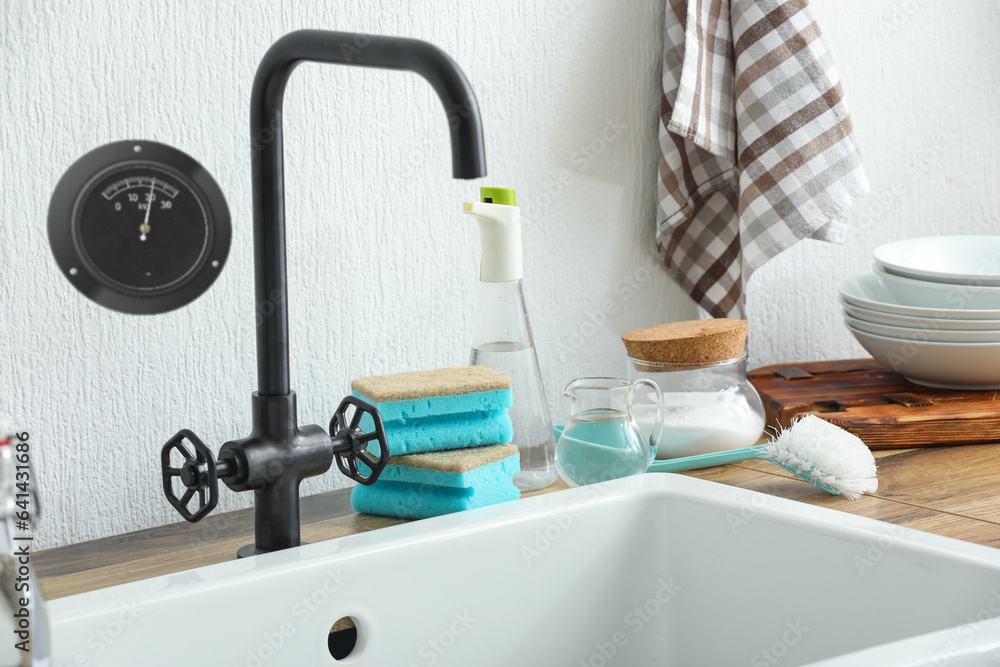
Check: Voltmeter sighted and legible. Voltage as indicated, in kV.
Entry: 20 kV
